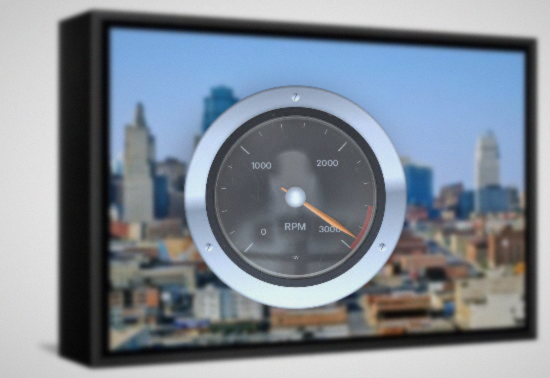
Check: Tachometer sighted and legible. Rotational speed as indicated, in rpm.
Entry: 2900 rpm
